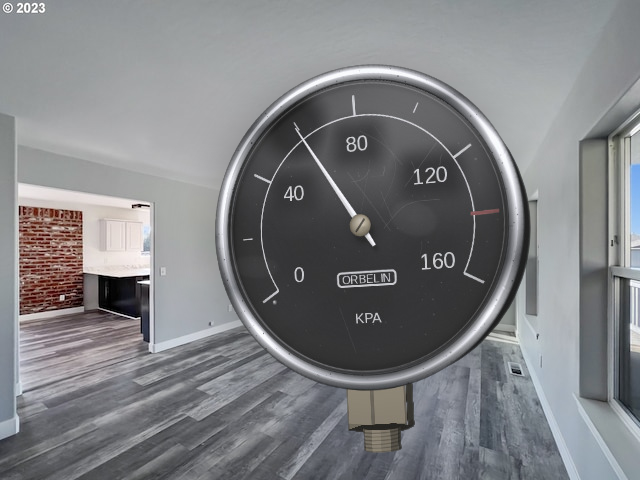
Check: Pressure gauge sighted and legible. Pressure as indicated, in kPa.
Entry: 60 kPa
